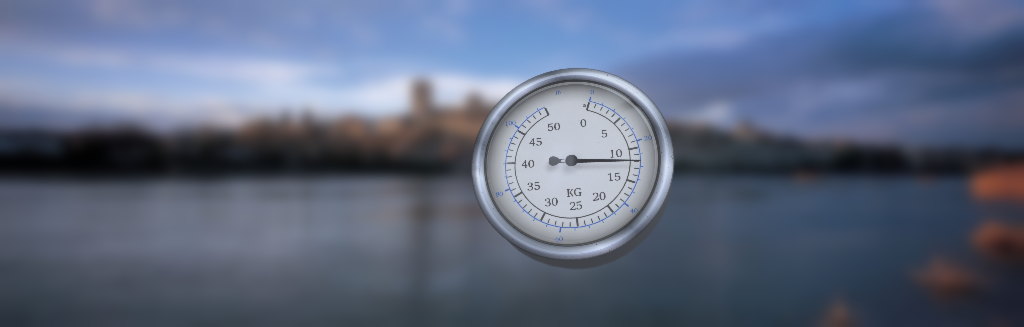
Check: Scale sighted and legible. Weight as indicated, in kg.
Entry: 12 kg
